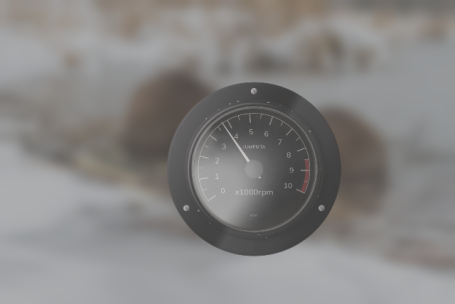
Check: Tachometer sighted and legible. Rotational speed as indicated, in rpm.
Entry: 3750 rpm
